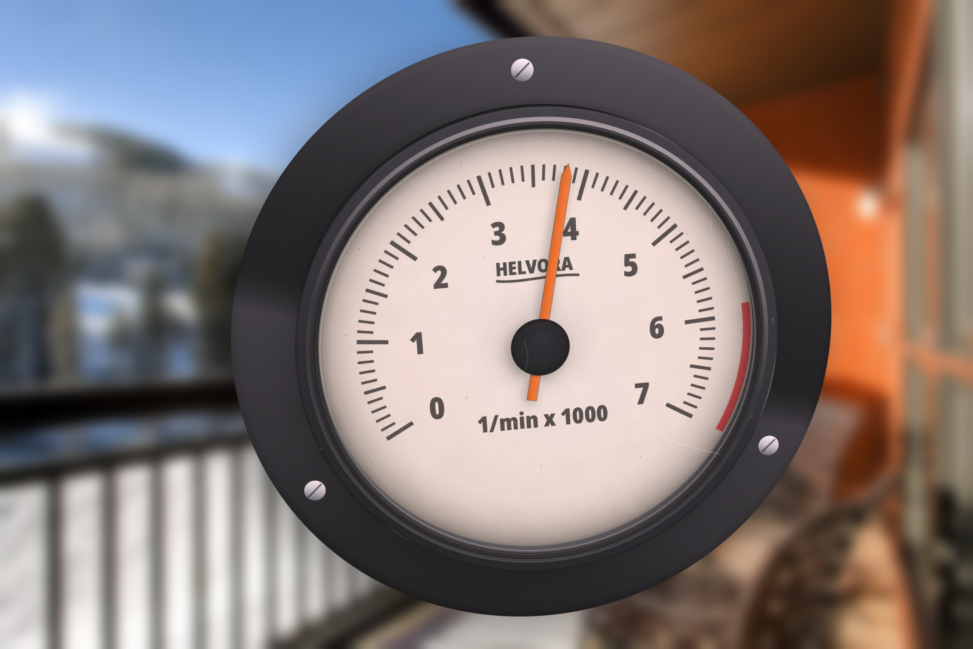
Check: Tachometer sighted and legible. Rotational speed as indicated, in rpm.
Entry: 3800 rpm
